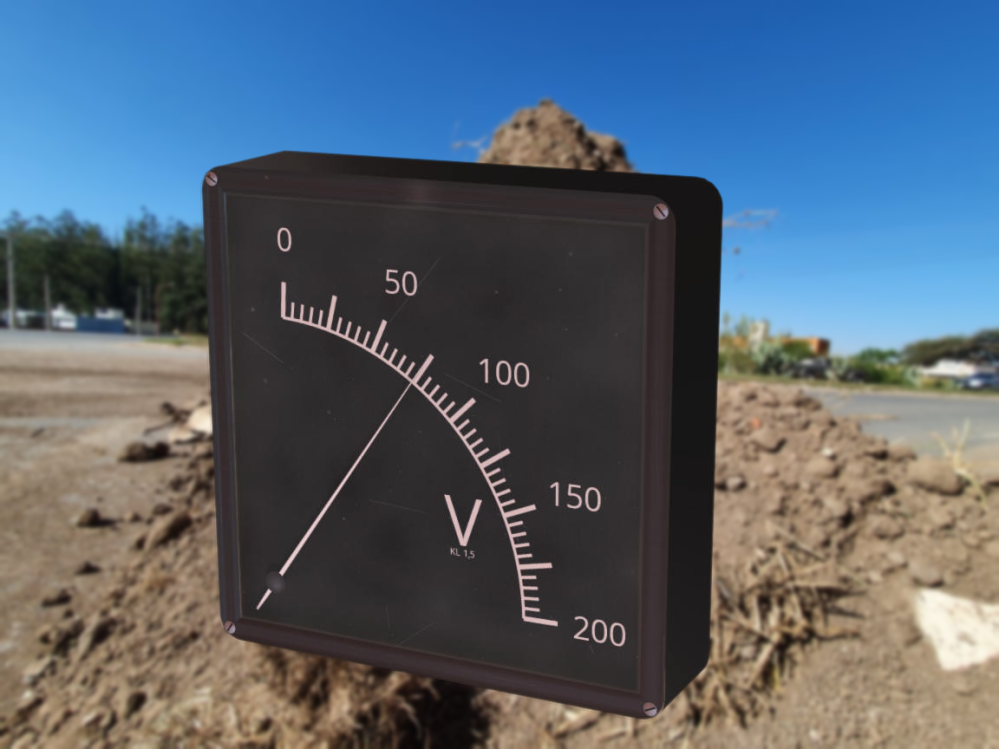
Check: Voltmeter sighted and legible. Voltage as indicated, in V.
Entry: 75 V
